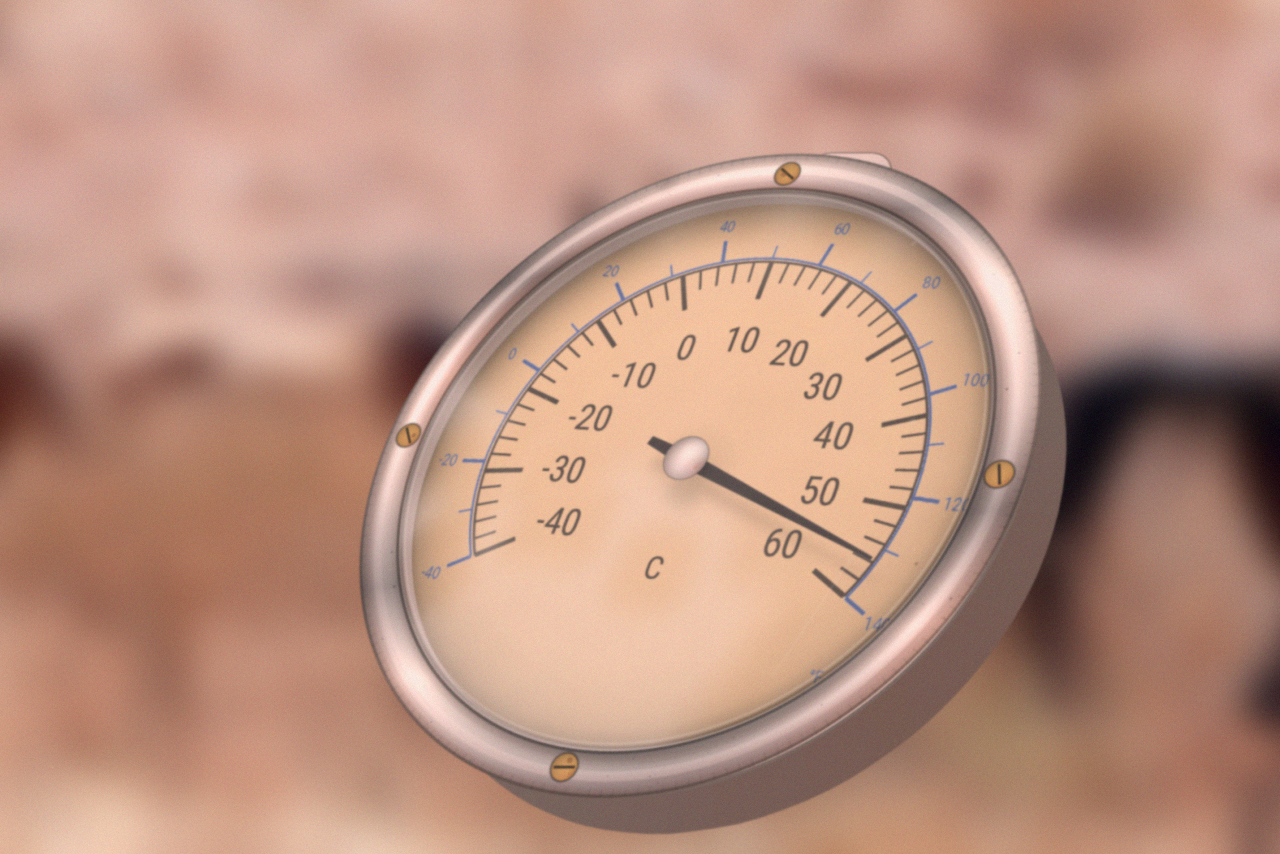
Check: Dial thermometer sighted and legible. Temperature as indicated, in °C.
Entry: 56 °C
